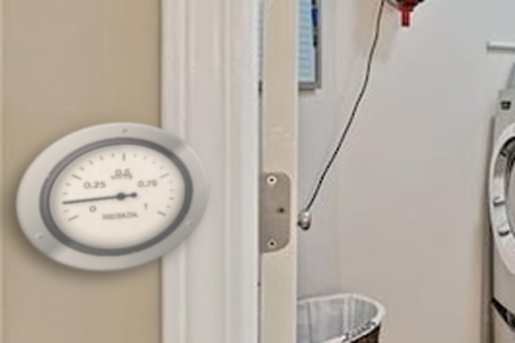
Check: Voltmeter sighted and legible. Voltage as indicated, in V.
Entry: 0.1 V
